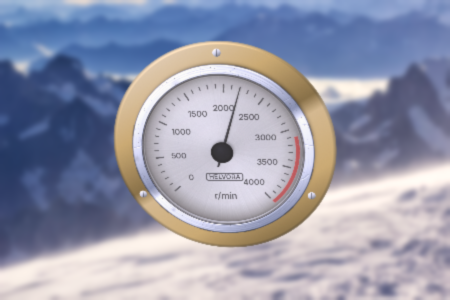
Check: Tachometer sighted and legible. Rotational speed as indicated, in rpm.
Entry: 2200 rpm
